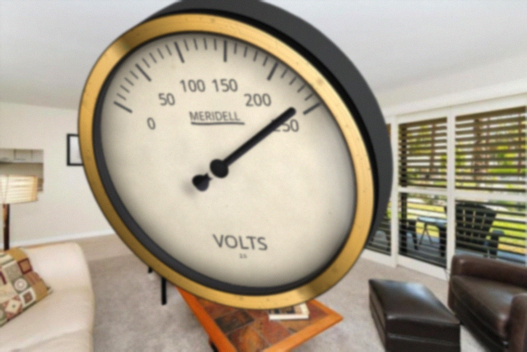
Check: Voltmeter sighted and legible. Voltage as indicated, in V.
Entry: 240 V
